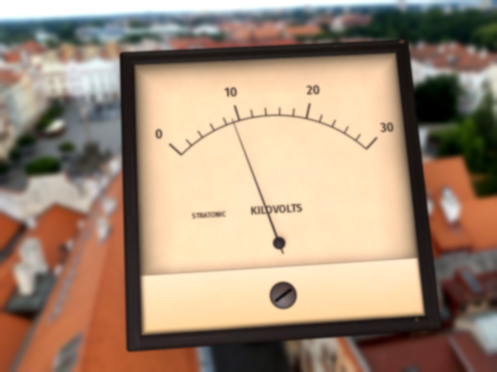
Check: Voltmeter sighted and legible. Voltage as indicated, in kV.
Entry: 9 kV
